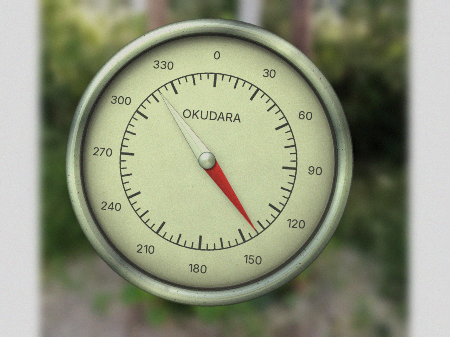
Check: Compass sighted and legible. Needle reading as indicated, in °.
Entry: 140 °
